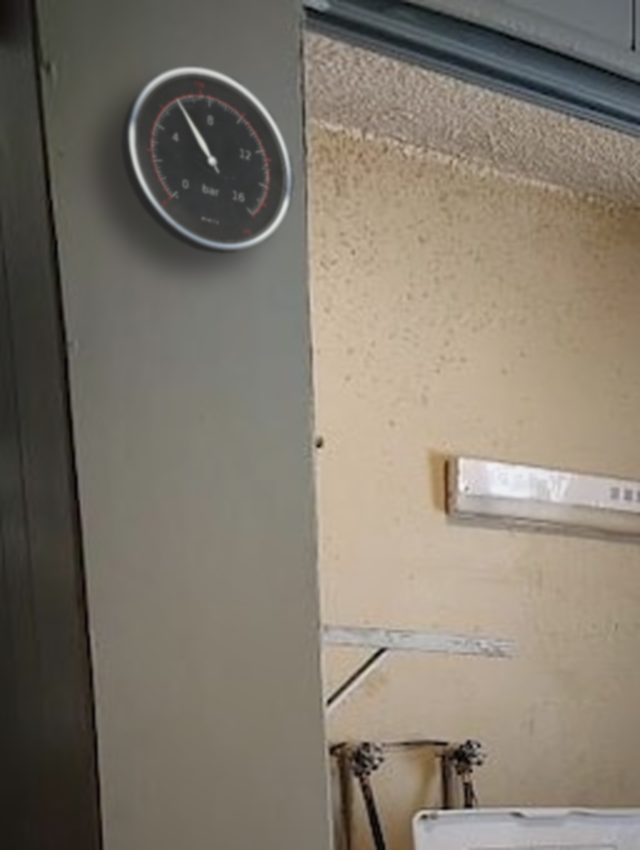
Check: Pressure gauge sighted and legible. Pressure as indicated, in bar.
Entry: 6 bar
